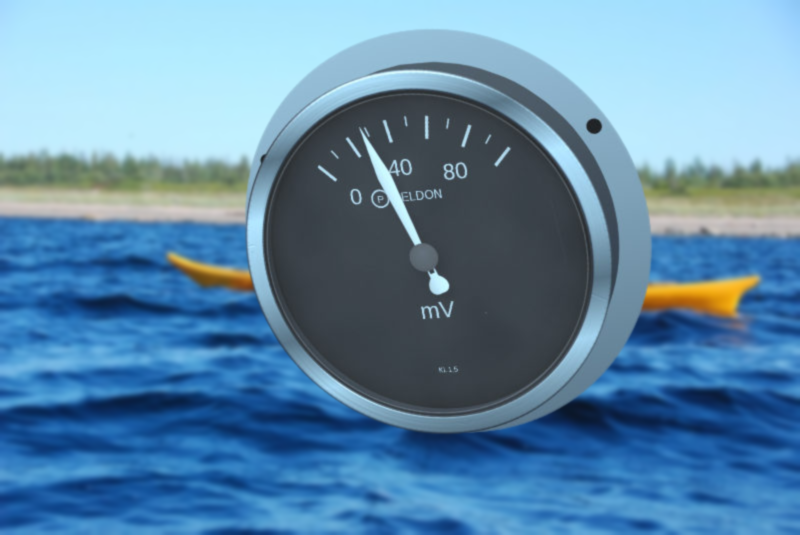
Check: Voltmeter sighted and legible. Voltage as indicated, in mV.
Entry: 30 mV
